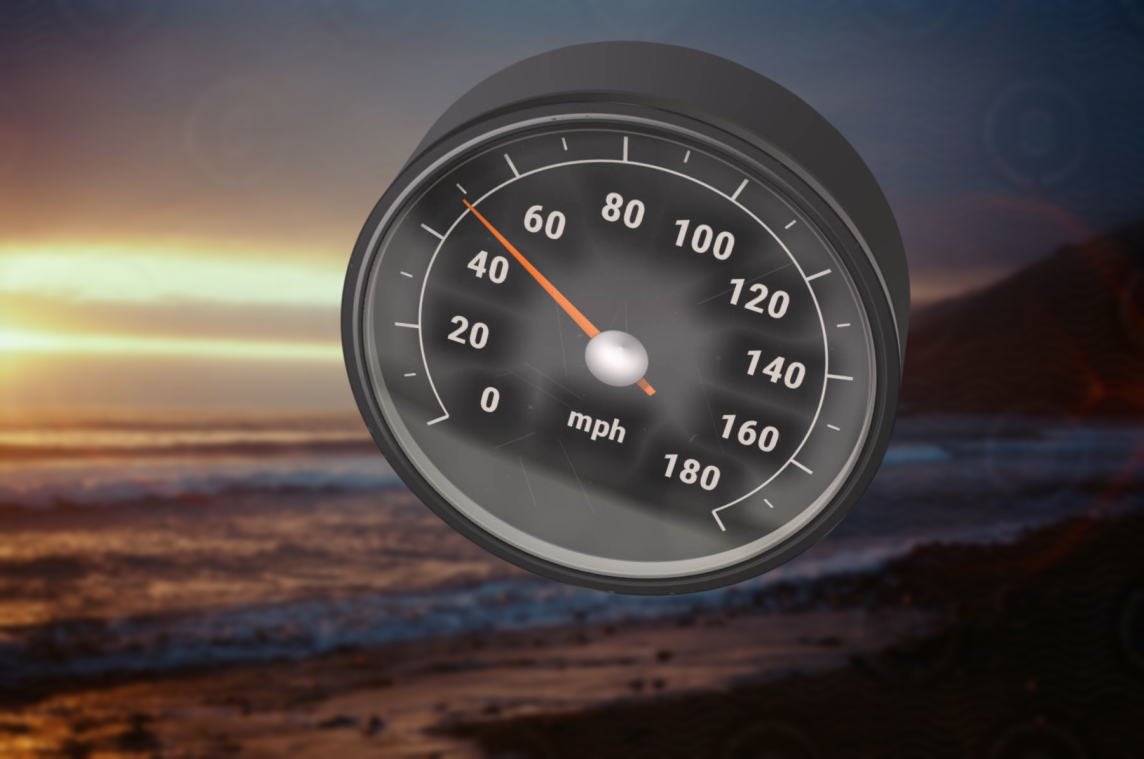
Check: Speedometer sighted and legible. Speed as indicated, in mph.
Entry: 50 mph
